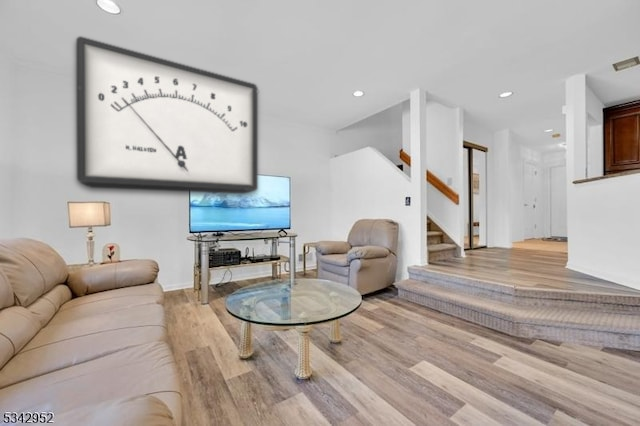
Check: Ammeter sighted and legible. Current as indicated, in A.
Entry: 2 A
